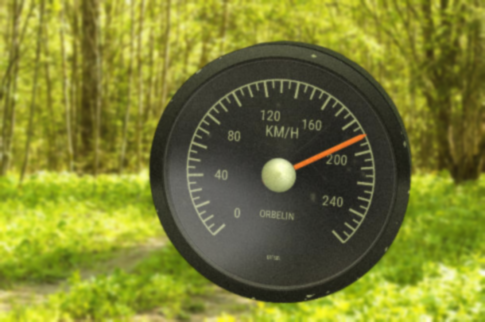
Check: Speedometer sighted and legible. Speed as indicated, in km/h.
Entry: 190 km/h
